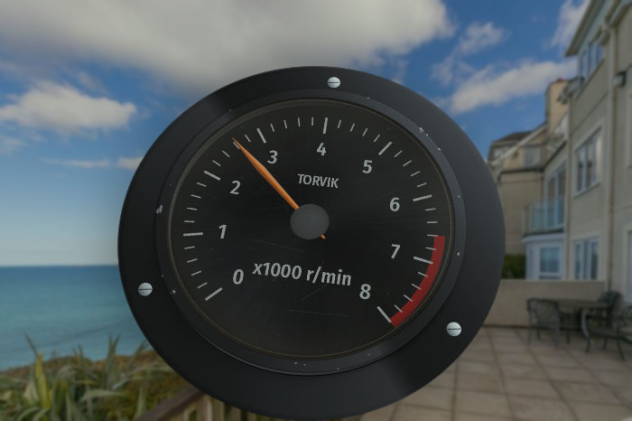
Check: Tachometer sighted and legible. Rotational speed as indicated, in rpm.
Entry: 2600 rpm
